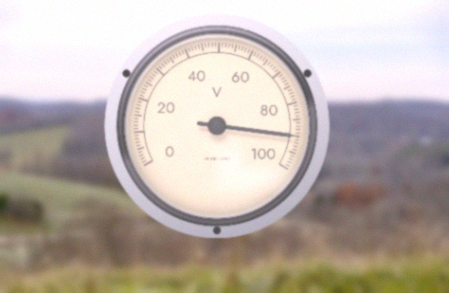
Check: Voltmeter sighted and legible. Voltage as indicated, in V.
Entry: 90 V
